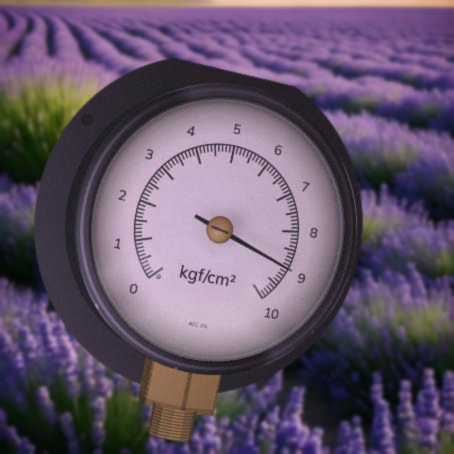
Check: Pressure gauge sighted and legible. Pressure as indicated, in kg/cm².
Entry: 9 kg/cm²
